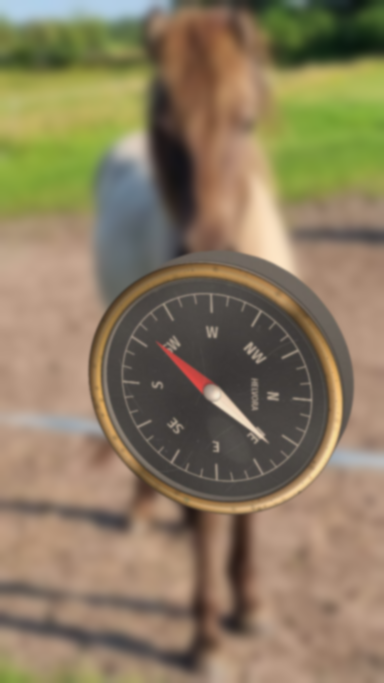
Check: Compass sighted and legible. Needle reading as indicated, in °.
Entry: 220 °
